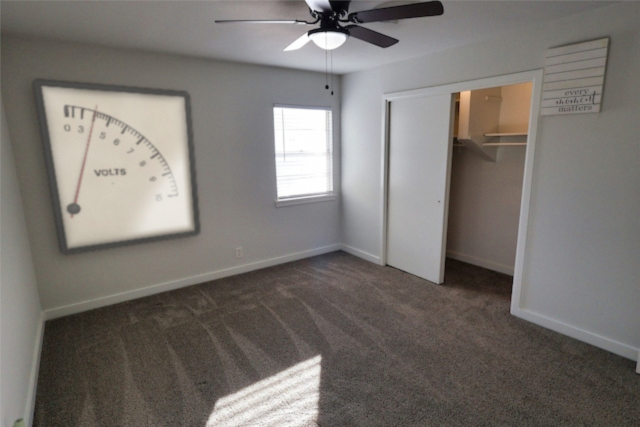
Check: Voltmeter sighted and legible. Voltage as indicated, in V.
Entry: 4 V
